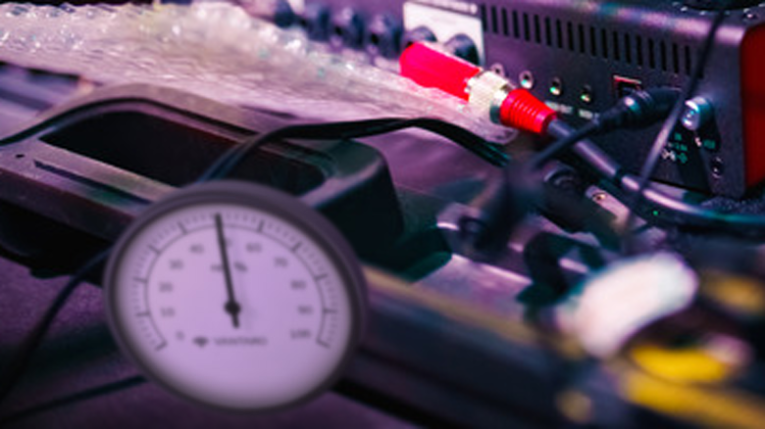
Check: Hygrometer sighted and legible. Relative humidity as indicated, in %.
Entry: 50 %
